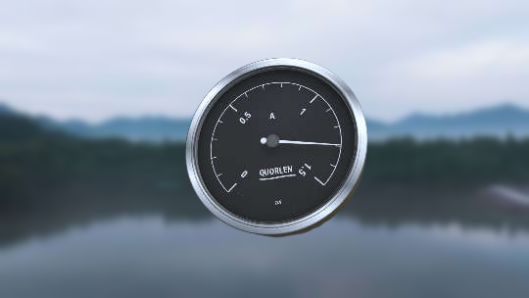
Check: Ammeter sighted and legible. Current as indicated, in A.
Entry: 1.3 A
